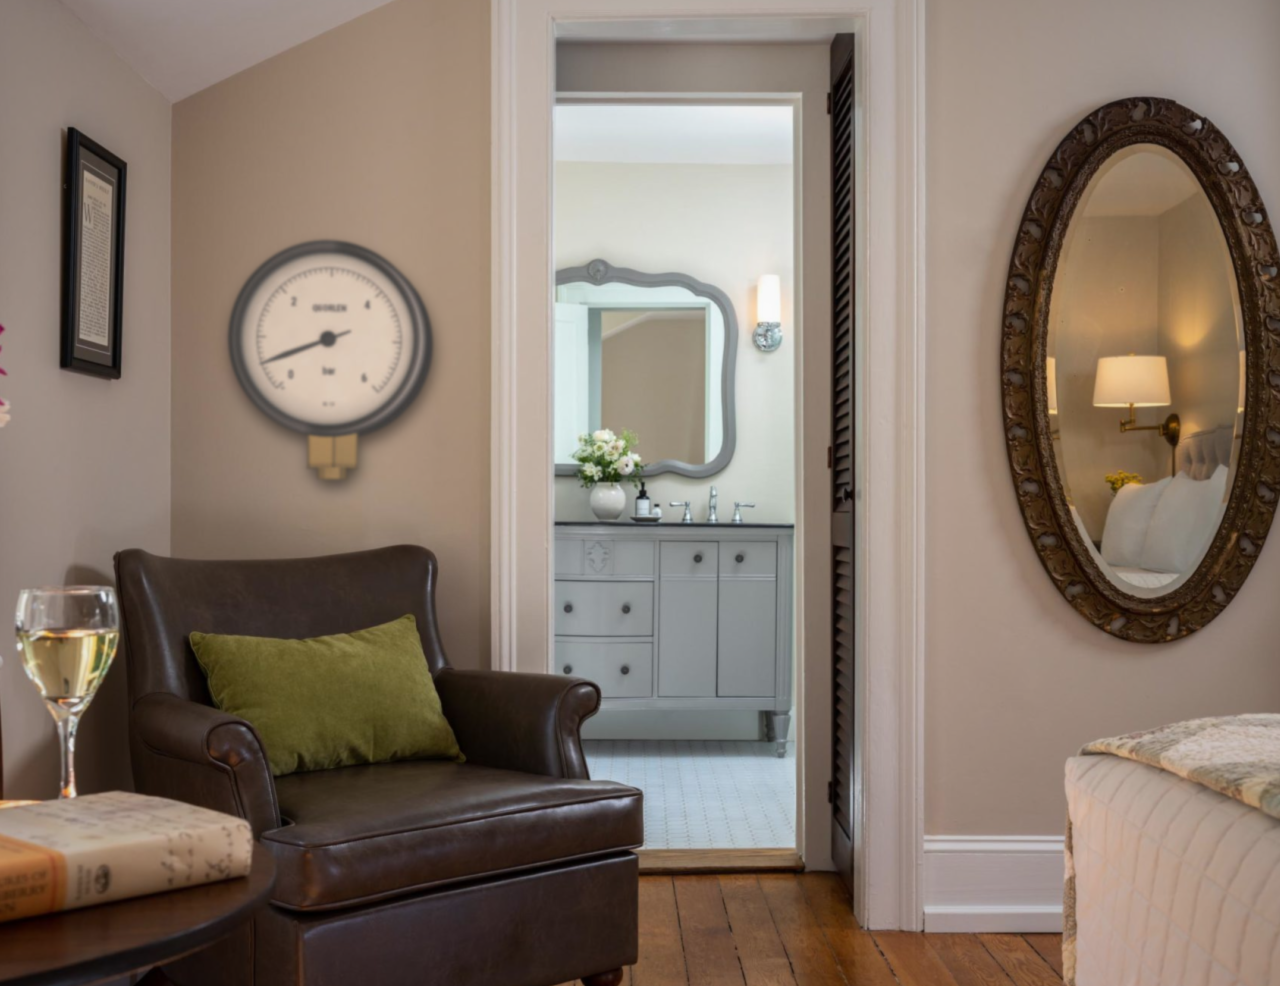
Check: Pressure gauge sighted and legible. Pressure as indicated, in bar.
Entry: 0.5 bar
